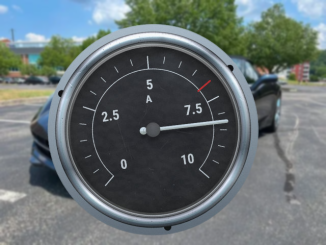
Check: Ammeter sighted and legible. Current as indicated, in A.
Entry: 8.25 A
